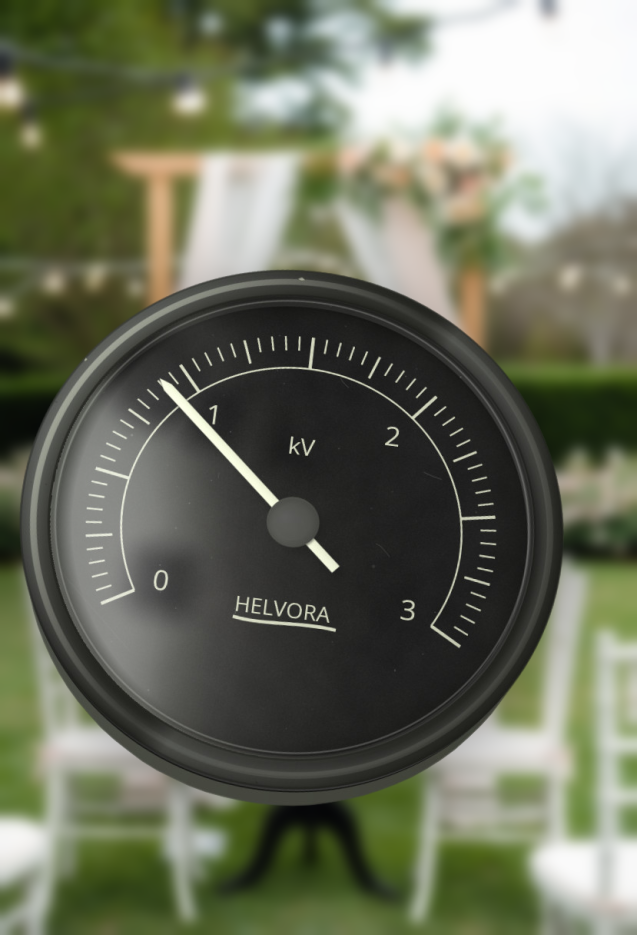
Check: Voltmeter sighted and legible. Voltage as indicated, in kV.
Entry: 0.9 kV
